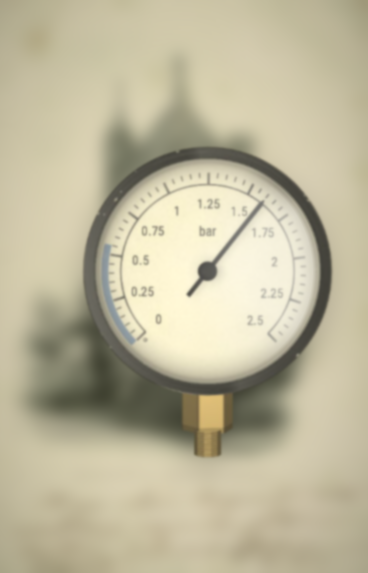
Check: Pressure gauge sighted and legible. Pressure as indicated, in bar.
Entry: 1.6 bar
